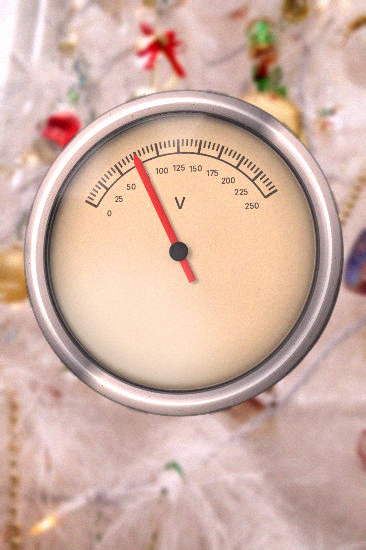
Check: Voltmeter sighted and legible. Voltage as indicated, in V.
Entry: 75 V
